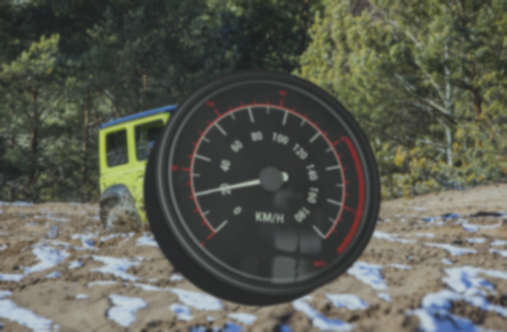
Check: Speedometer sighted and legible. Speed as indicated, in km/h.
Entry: 20 km/h
